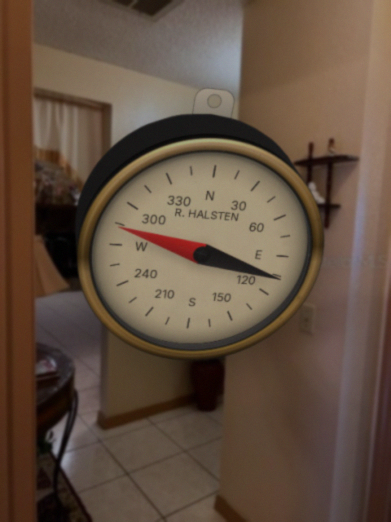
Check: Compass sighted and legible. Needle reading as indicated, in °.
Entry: 285 °
